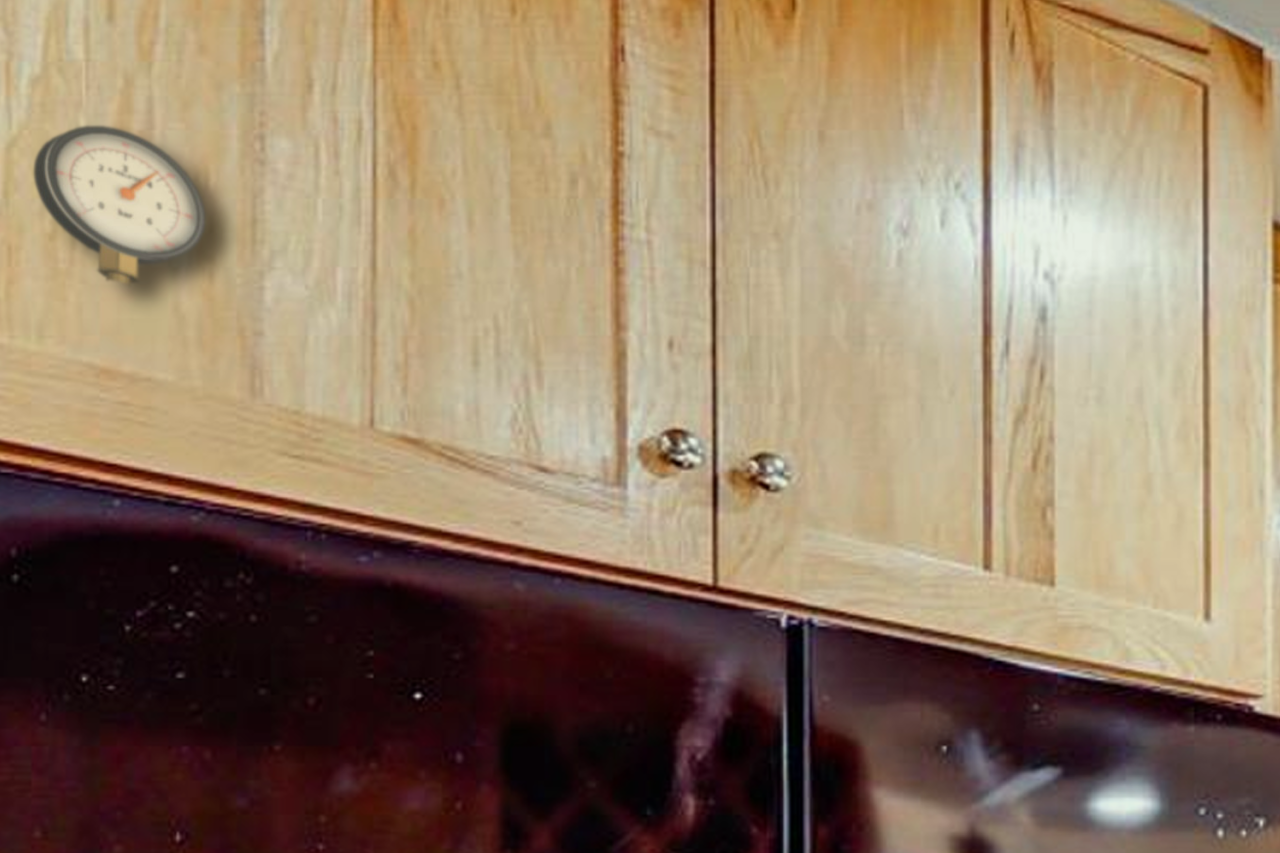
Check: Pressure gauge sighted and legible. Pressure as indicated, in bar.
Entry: 3.8 bar
